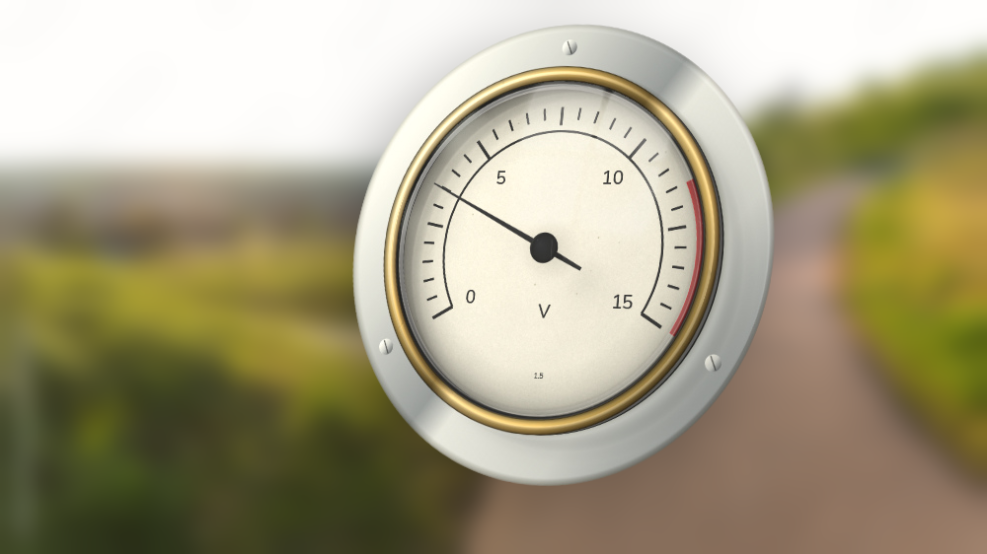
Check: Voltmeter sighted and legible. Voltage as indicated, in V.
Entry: 3.5 V
